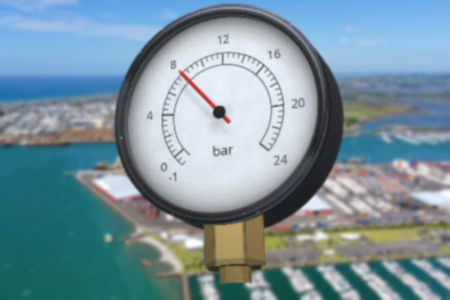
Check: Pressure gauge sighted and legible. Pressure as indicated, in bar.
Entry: 8 bar
